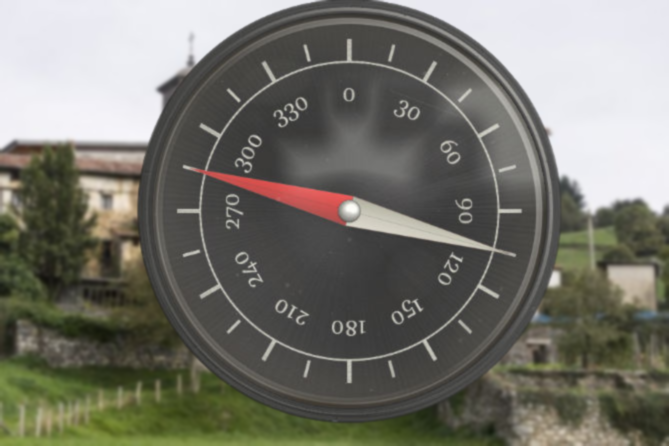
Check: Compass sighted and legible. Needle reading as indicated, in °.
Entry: 285 °
